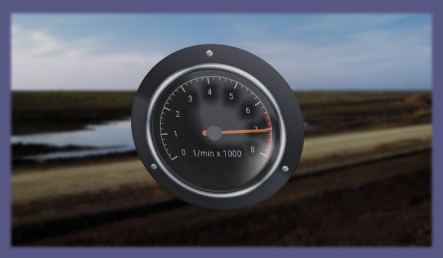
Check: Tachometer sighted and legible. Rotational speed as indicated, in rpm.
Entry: 7000 rpm
